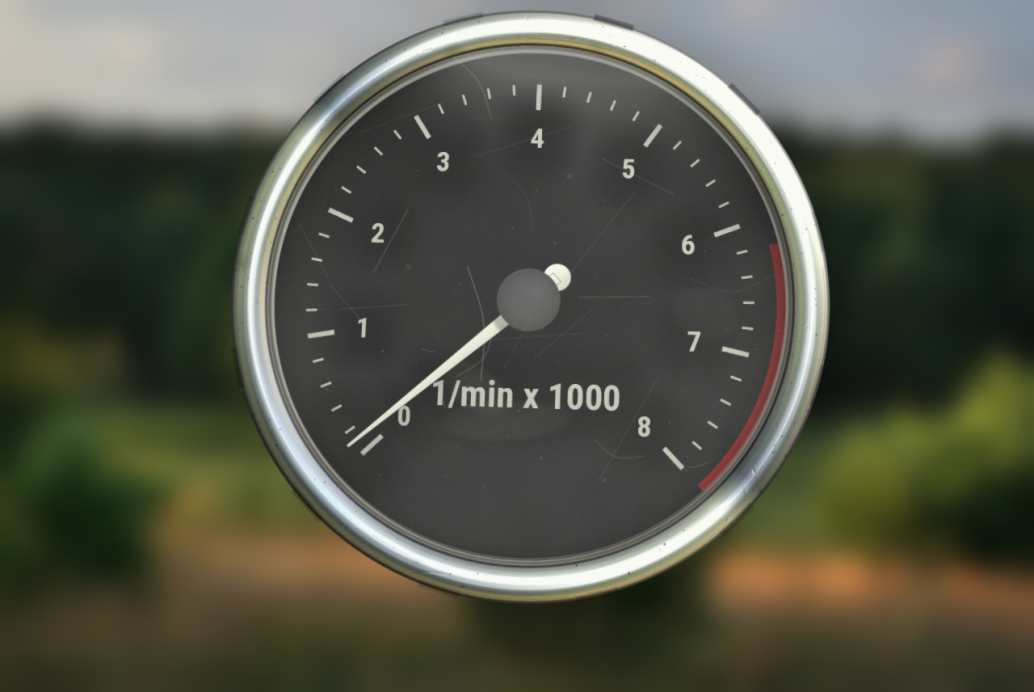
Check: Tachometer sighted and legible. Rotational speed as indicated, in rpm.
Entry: 100 rpm
